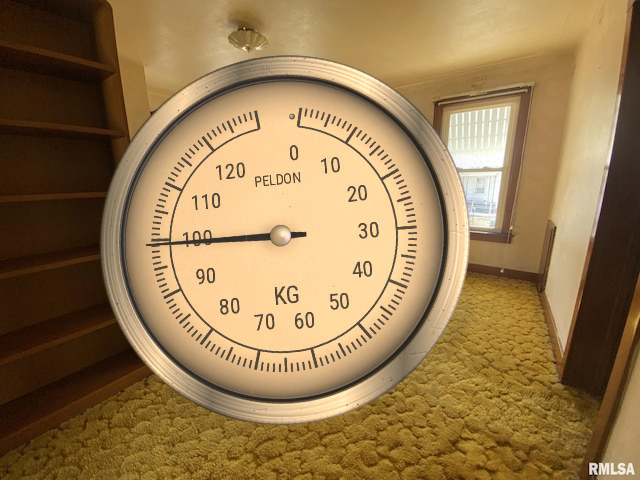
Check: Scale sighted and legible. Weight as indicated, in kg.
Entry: 99 kg
